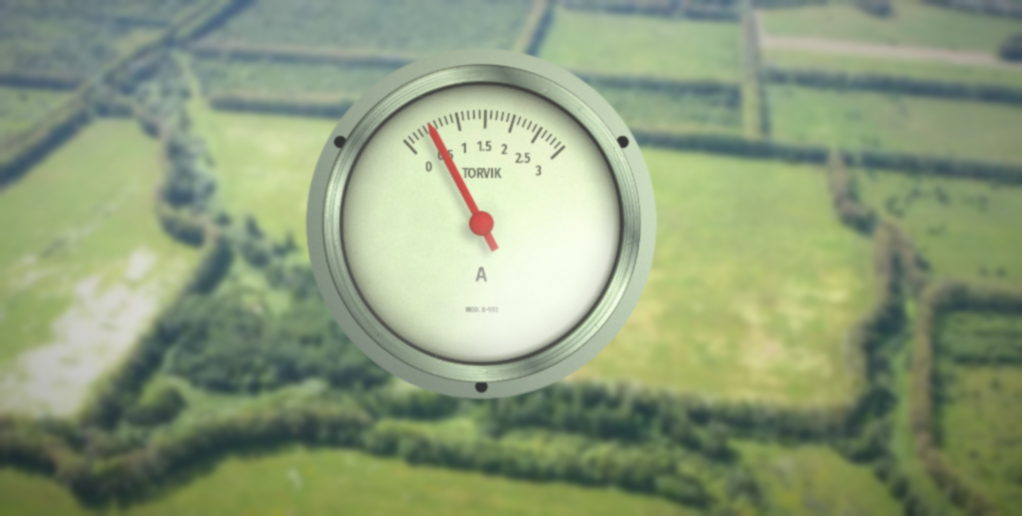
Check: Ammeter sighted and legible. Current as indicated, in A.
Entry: 0.5 A
